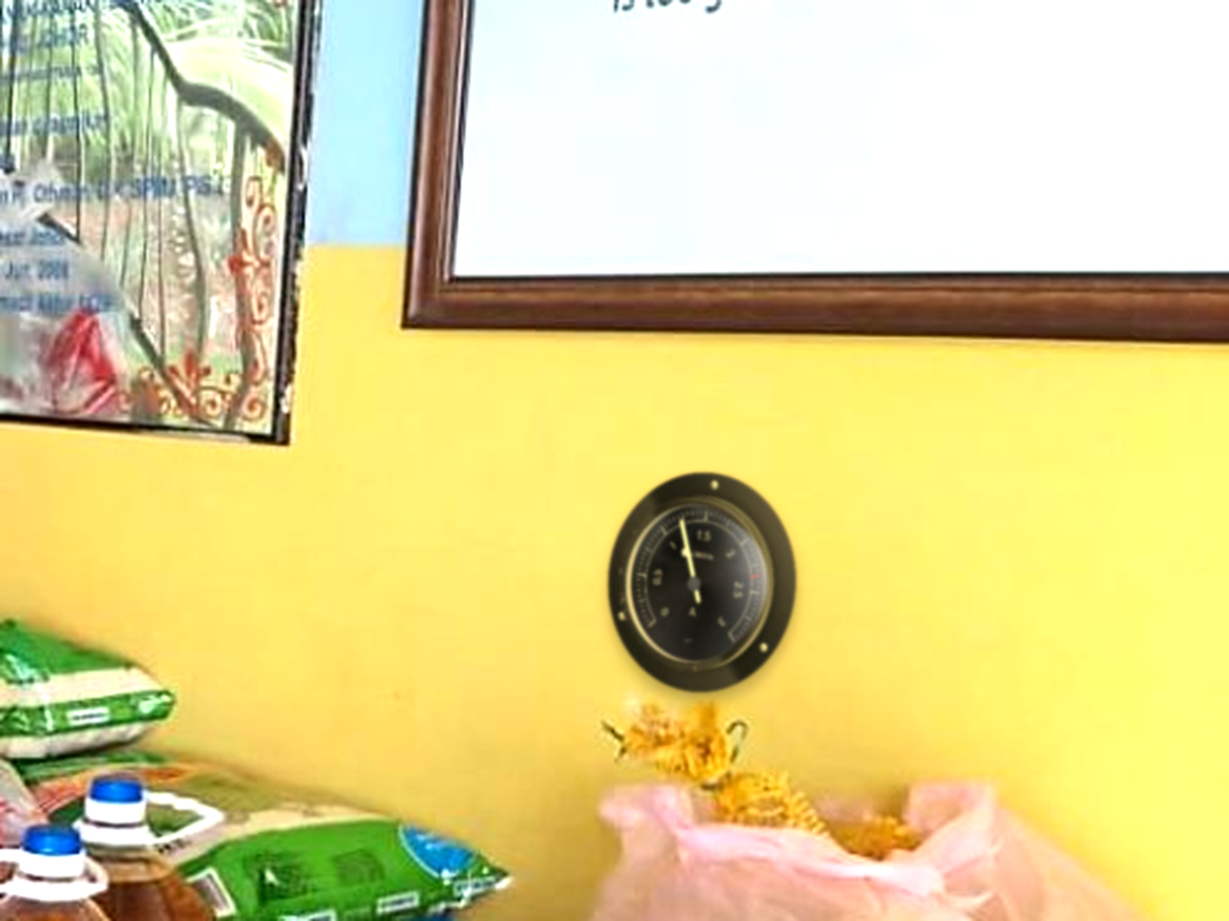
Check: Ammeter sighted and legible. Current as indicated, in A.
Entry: 1.25 A
